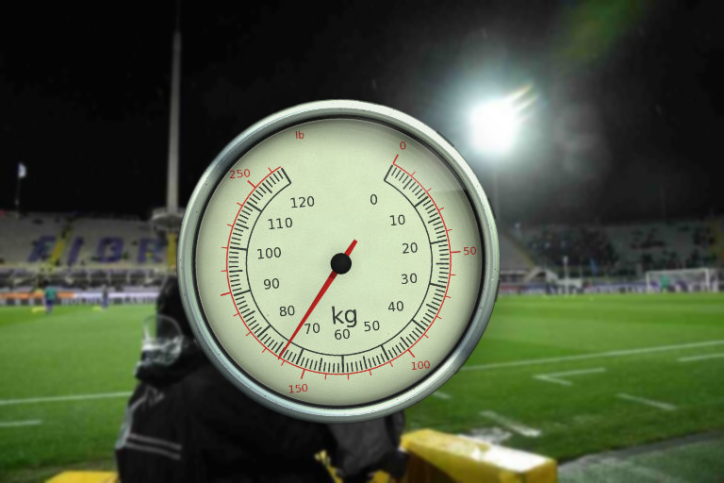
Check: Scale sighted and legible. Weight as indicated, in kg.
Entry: 74 kg
